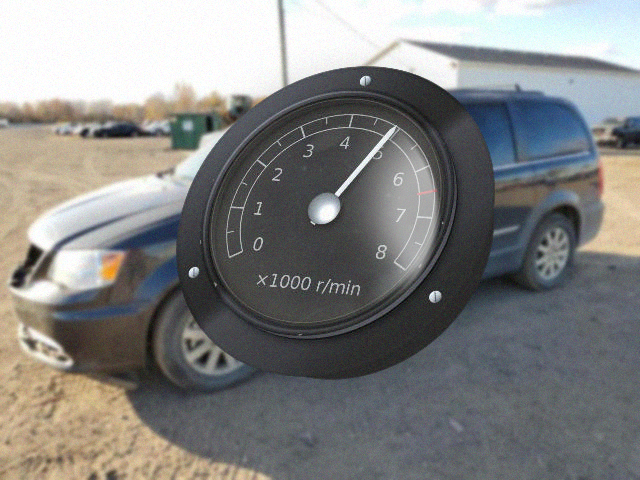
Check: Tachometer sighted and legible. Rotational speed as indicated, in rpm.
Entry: 5000 rpm
